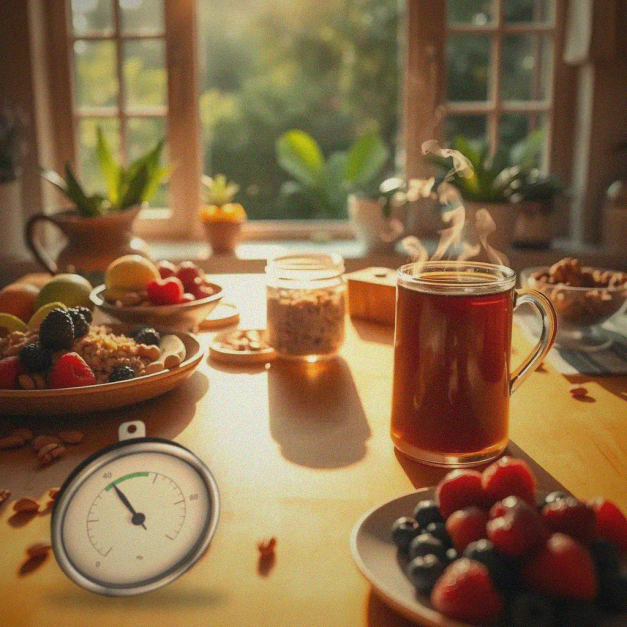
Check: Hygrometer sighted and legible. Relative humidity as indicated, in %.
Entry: 40 %
